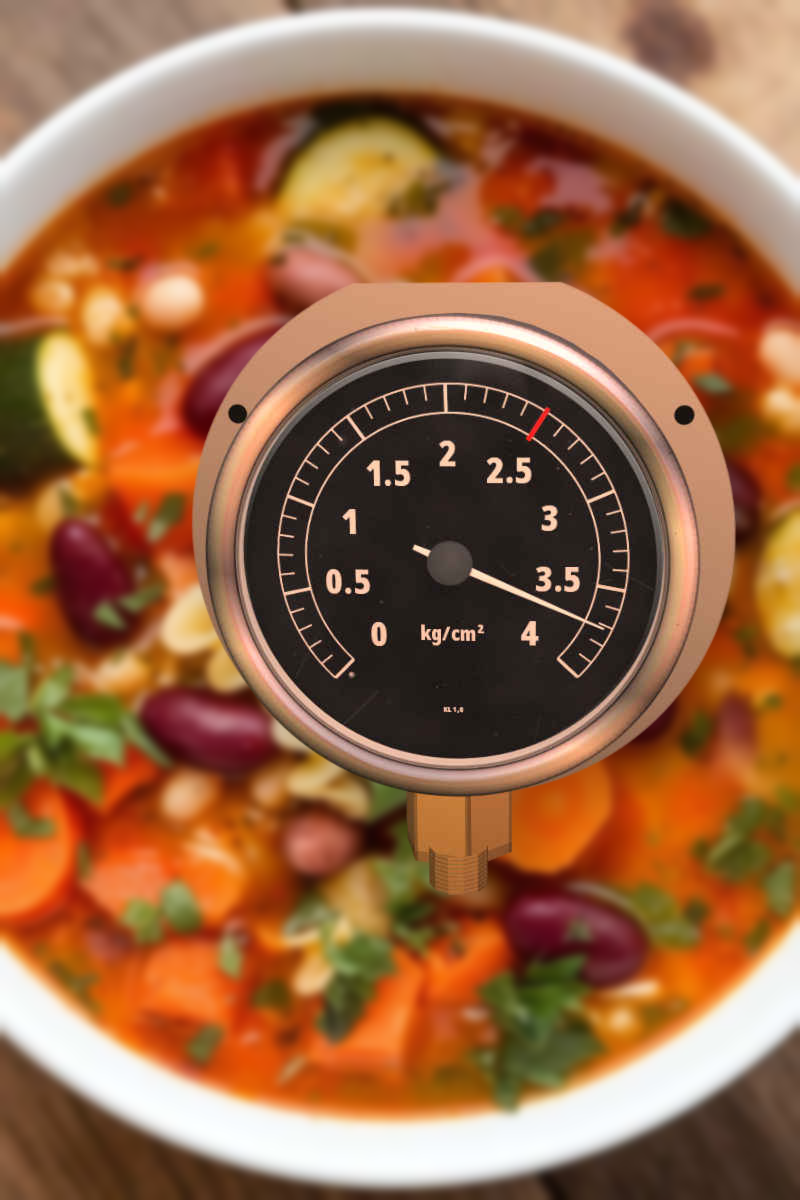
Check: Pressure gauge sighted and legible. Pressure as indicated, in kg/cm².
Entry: 3.7 kg/cm²
